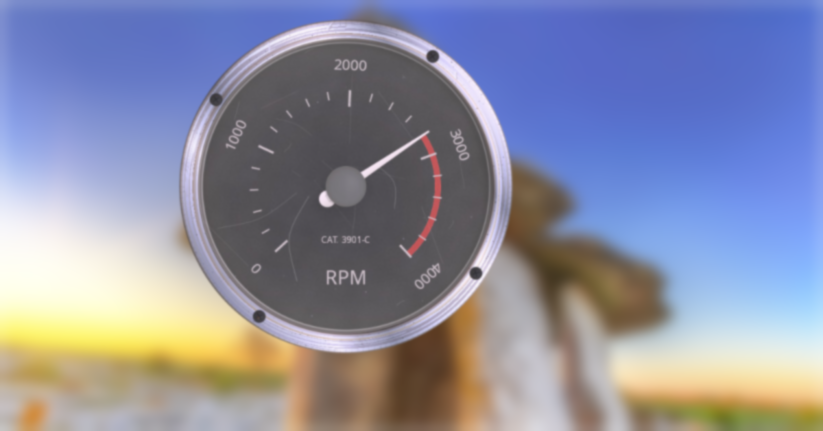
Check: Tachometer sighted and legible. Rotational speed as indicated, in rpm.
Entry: 2800 rpm
